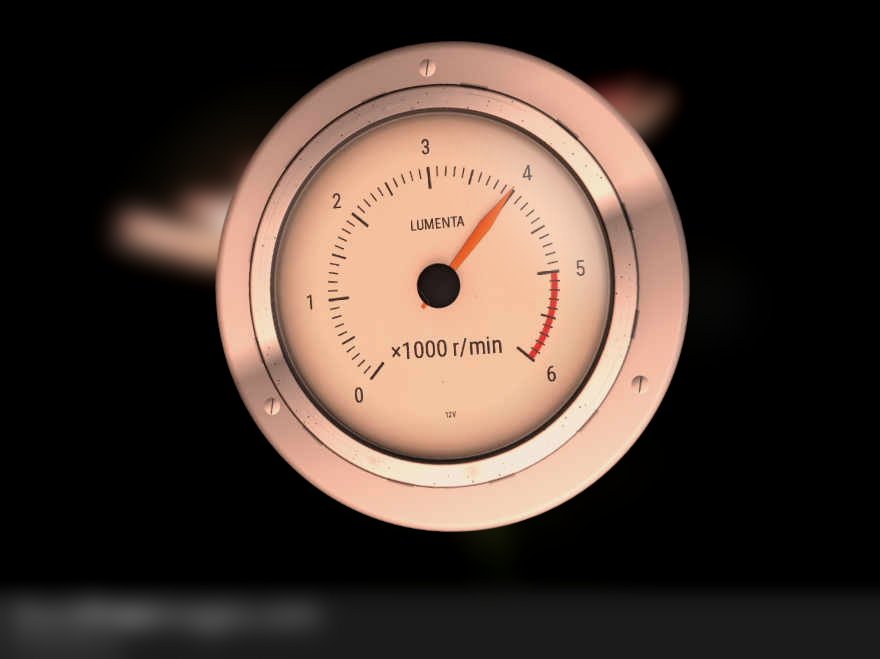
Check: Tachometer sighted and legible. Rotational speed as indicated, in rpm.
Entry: 4000 rpm
